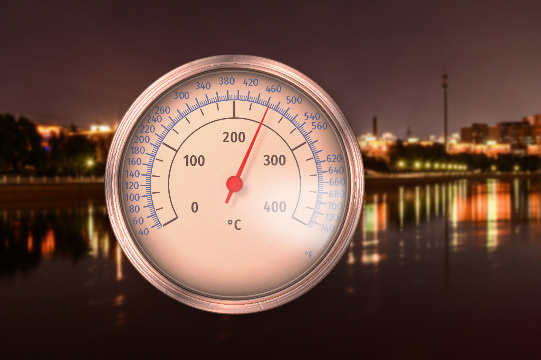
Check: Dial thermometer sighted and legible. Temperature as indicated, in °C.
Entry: 240 °C
